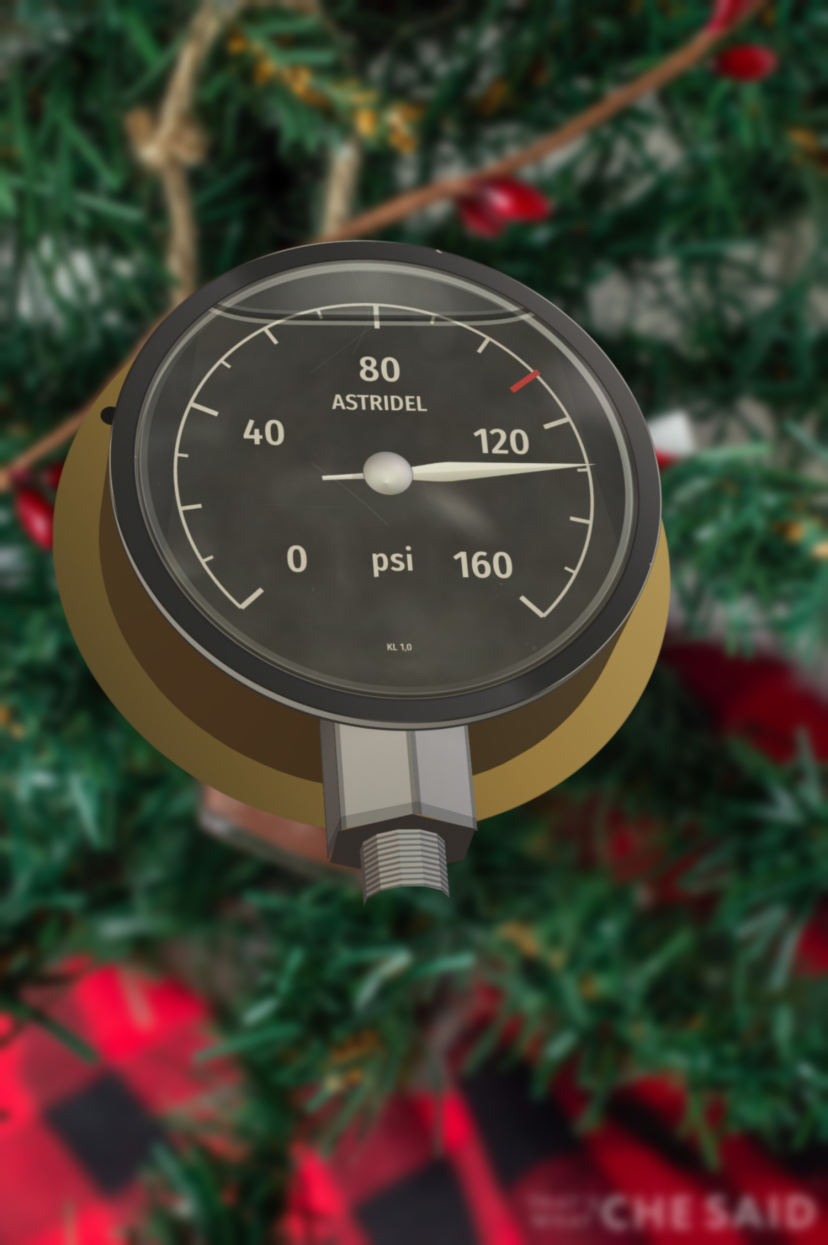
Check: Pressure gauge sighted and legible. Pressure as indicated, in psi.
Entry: 130 psi
